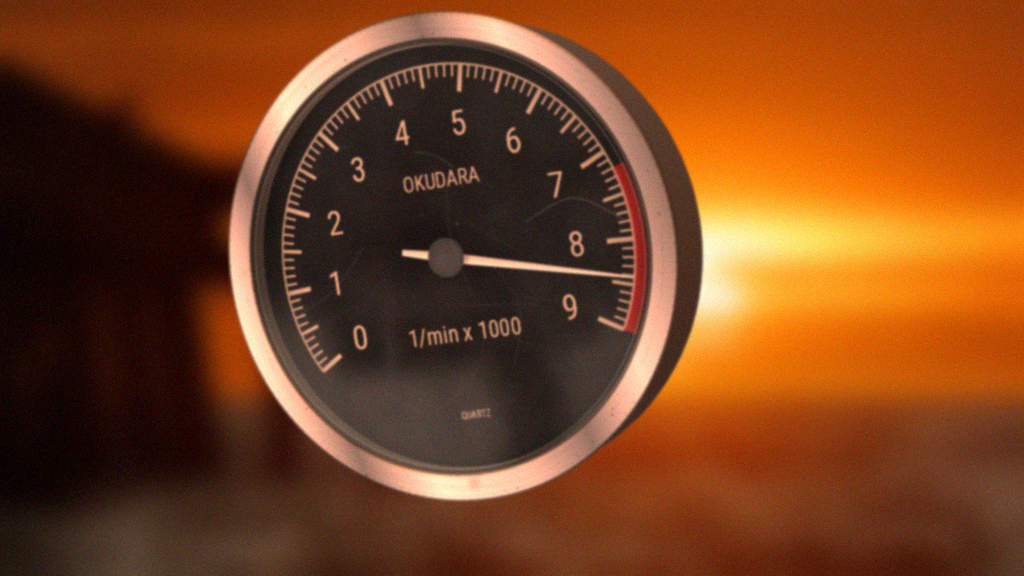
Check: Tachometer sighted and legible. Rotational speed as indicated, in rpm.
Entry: 8400 rpm
